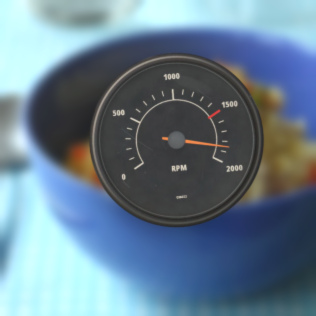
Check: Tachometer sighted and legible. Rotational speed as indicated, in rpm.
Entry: 1850 rpm
